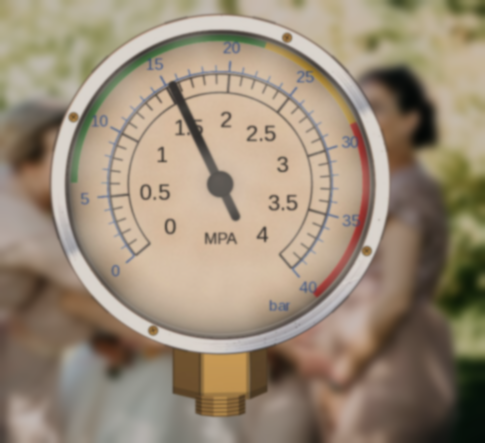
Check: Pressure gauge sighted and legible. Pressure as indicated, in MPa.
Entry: 1.55 MPa
